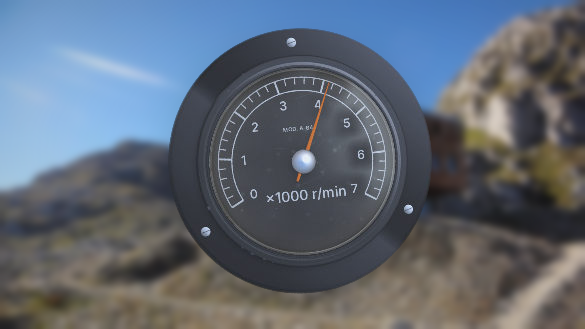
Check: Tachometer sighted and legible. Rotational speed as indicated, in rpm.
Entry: 4100 rpm
